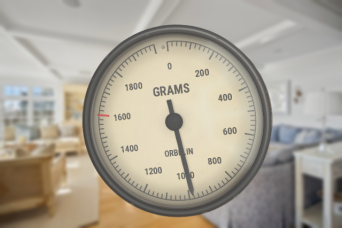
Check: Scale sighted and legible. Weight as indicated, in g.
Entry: 980 g
